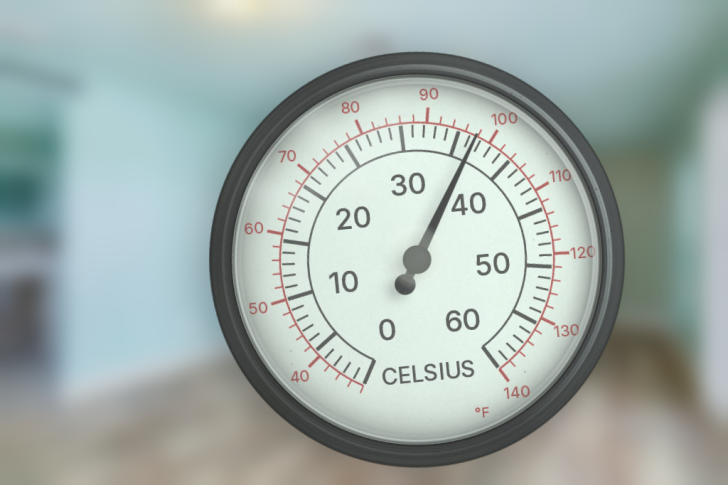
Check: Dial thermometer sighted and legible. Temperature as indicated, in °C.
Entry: 36.5 °C
